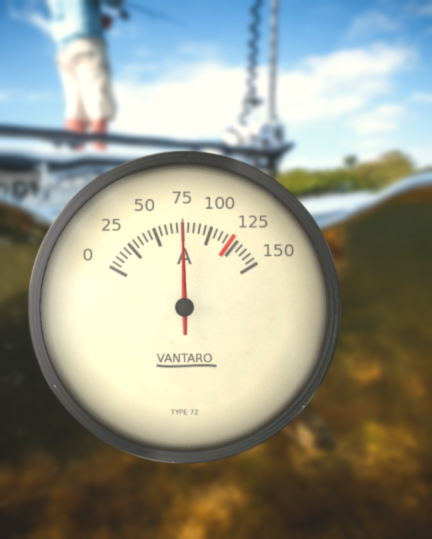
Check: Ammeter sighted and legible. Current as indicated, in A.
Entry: 75 A
